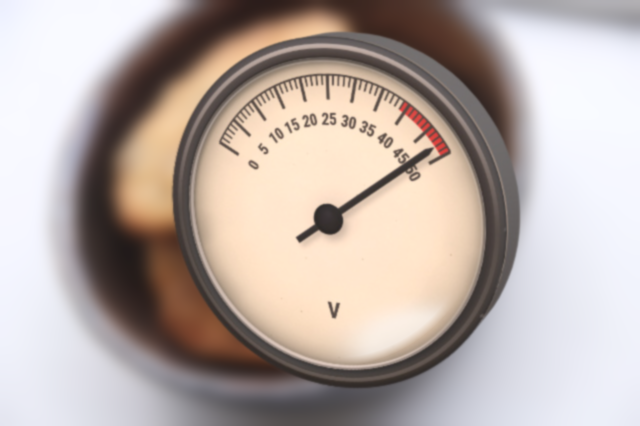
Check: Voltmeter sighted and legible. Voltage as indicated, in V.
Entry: 48 V
